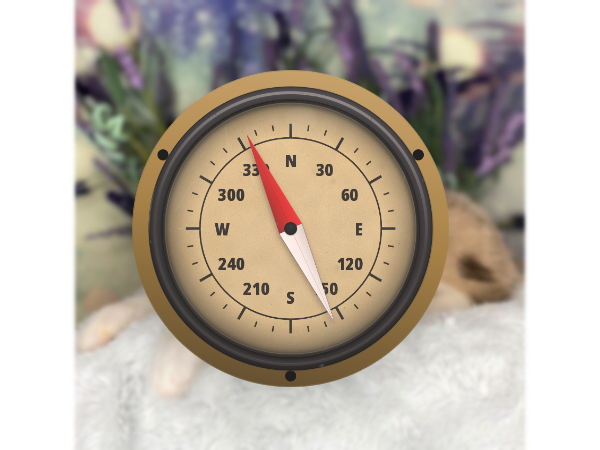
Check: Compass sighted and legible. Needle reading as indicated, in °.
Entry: 335 °
